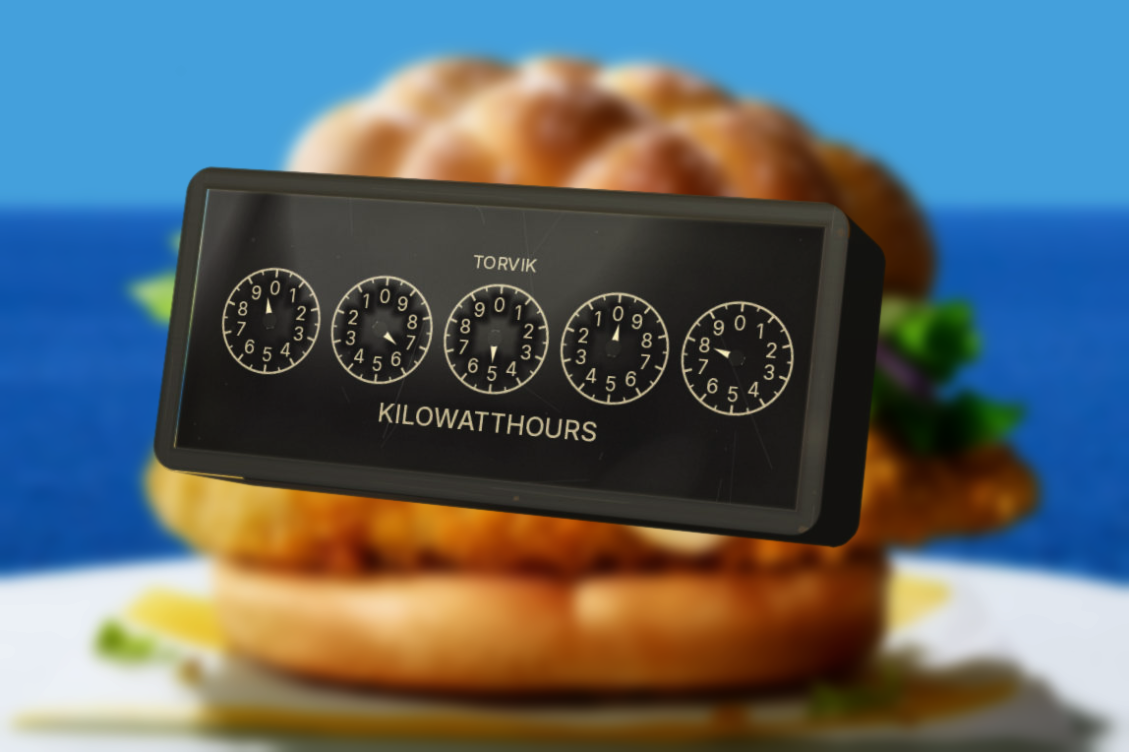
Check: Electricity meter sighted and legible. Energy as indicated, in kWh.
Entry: 96498 kWh
